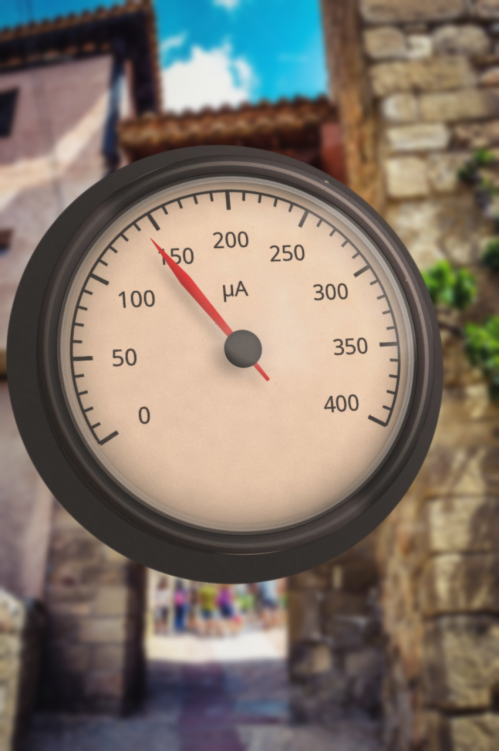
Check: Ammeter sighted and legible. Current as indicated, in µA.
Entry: 140 µA
